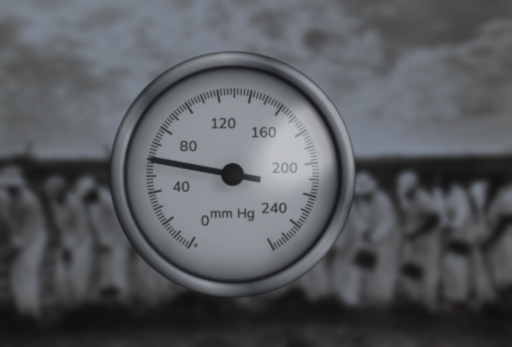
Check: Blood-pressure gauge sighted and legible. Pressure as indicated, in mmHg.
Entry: 60 mmHg
